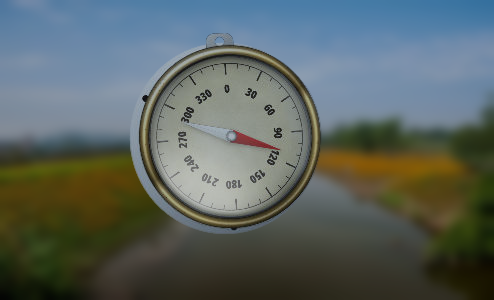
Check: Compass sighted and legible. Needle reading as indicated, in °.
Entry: 110 °
